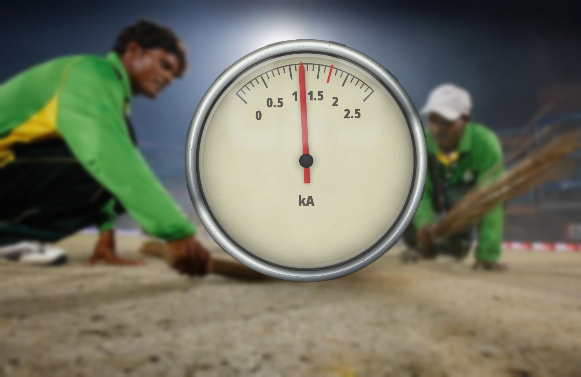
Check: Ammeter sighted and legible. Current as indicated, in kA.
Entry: 1.2 kA
